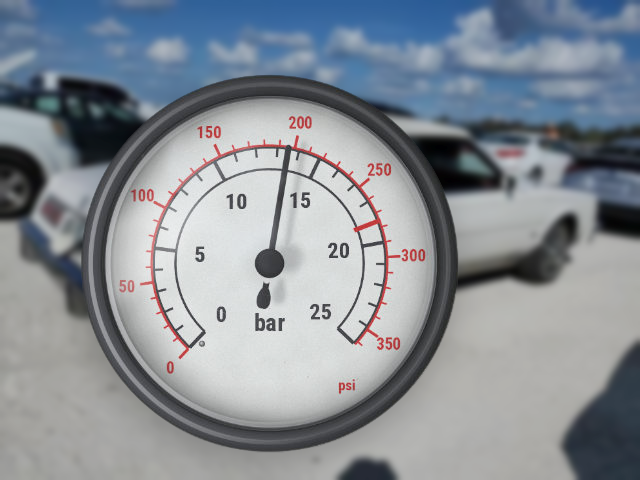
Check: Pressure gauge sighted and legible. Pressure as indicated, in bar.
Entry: 13.5 bar
